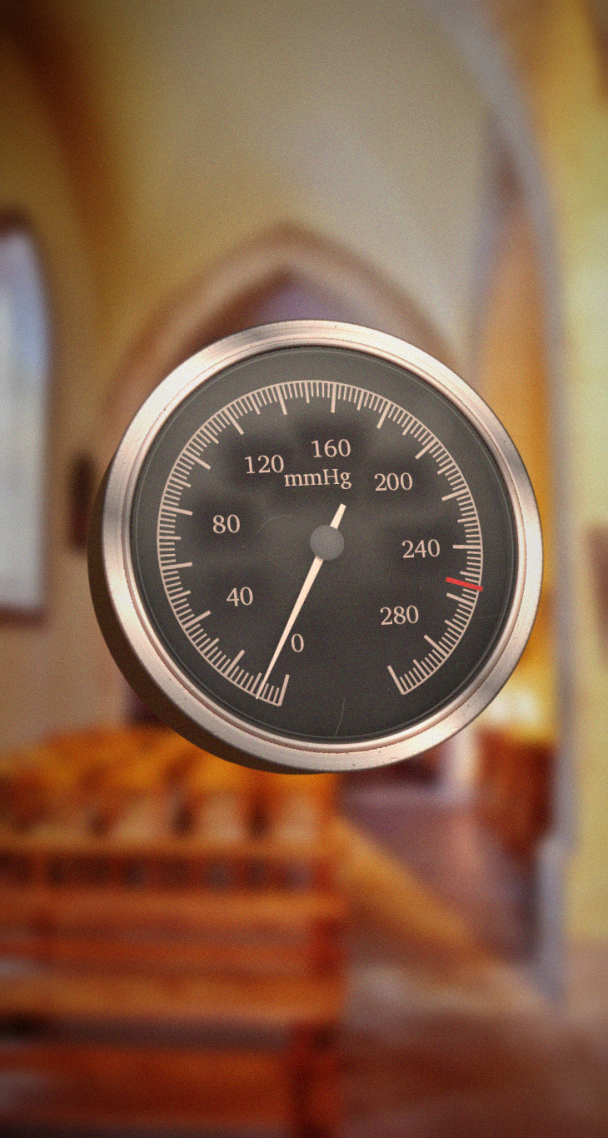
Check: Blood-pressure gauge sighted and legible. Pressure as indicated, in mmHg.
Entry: 8 mmHg
